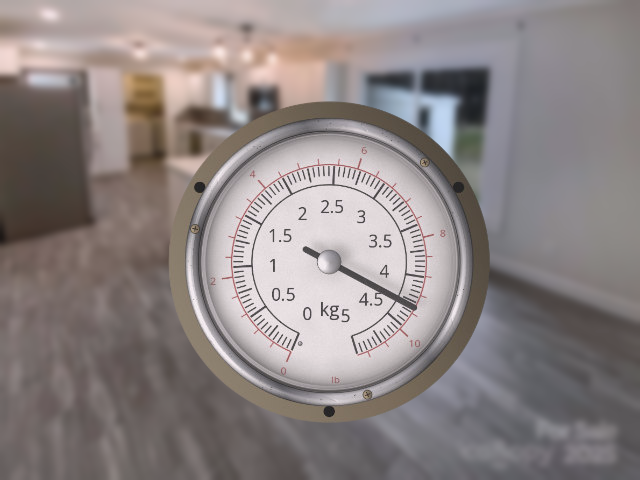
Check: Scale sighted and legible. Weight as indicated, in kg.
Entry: 4.3 kg
